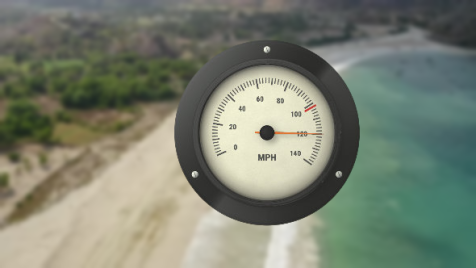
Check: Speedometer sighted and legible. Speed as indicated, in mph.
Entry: 120 mph
